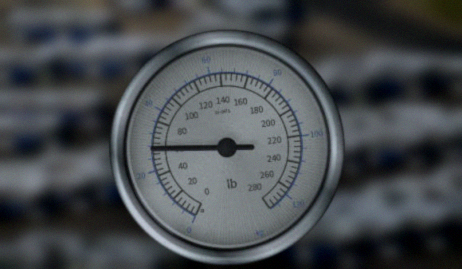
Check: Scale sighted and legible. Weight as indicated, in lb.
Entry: 60 lb
